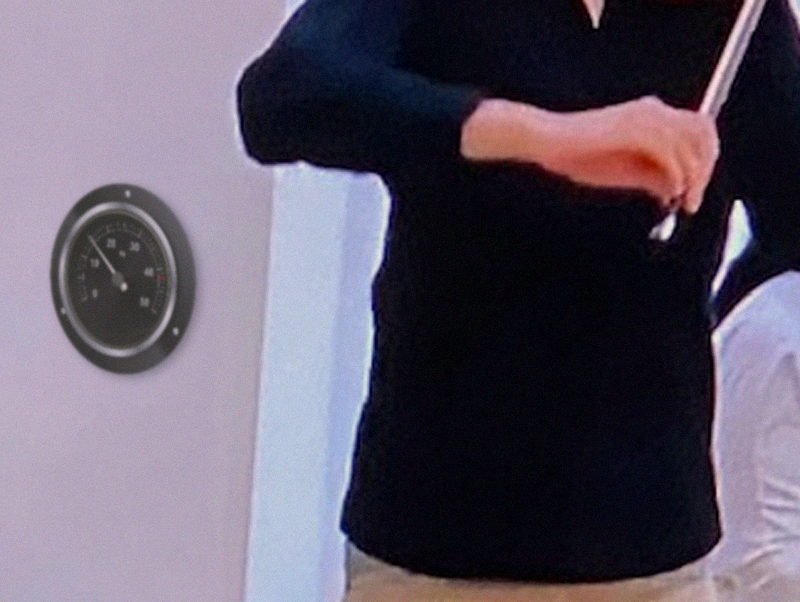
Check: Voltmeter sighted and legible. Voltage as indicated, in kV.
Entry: 15 kV
